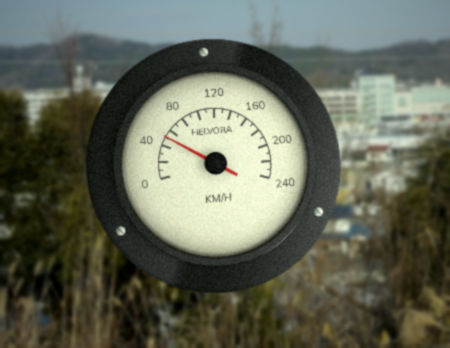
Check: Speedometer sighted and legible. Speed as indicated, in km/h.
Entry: 50 km/h
